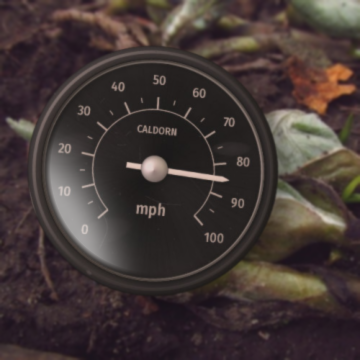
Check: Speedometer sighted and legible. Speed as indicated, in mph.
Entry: 85 mph
